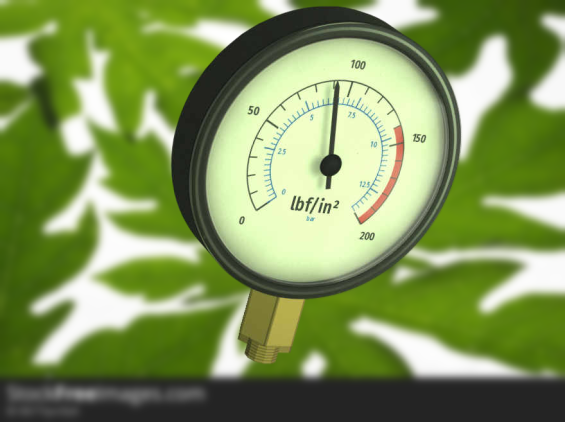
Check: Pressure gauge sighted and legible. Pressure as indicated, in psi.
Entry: 90 psi
